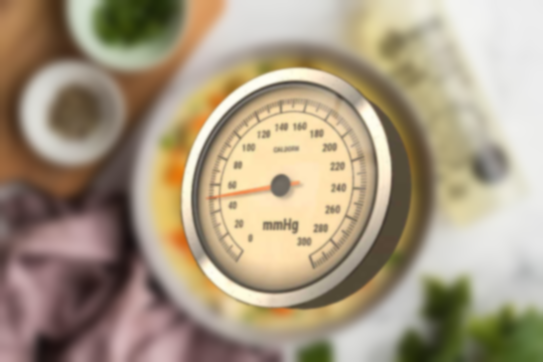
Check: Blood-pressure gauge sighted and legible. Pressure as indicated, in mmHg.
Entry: 50 mmHg
